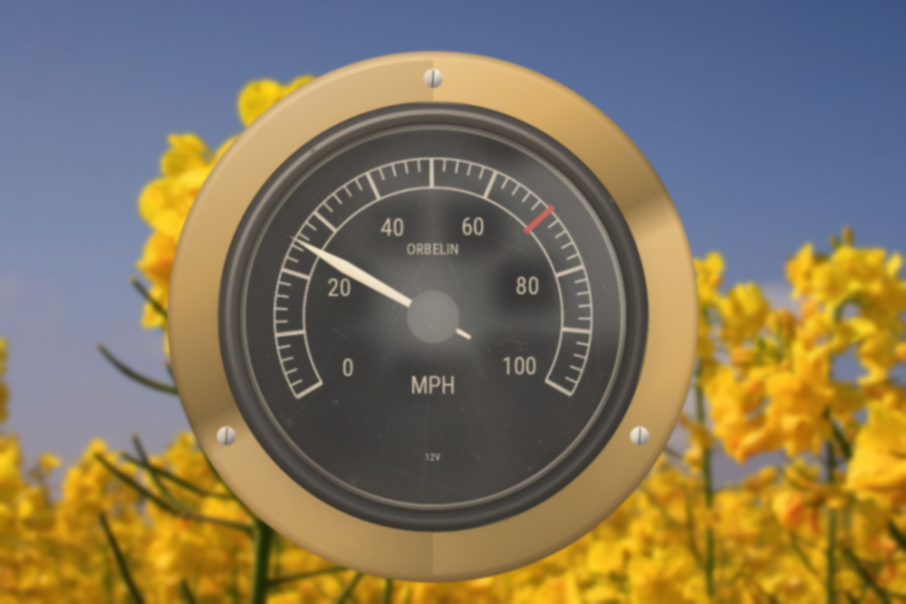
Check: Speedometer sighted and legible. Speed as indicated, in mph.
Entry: 25 mph
